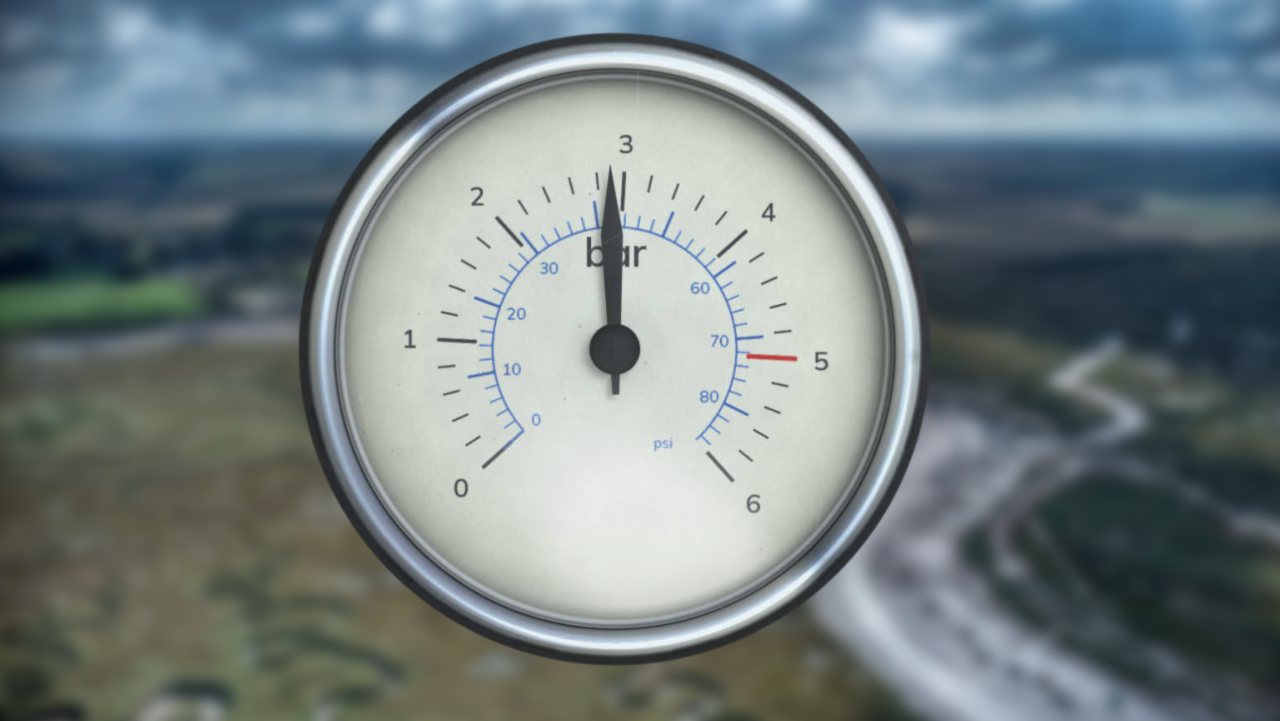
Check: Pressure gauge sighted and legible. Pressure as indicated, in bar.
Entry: 2.9 bar
